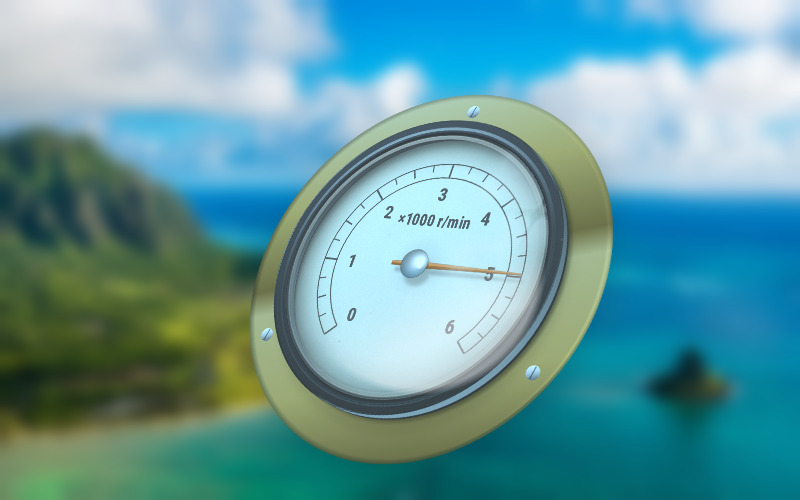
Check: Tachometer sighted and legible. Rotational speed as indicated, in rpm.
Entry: 5000 rpm
